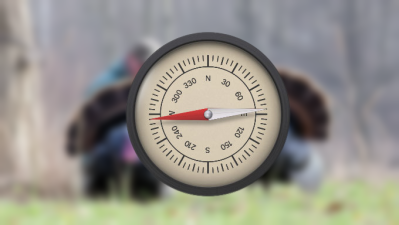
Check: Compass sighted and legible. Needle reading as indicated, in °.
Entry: 265 °
